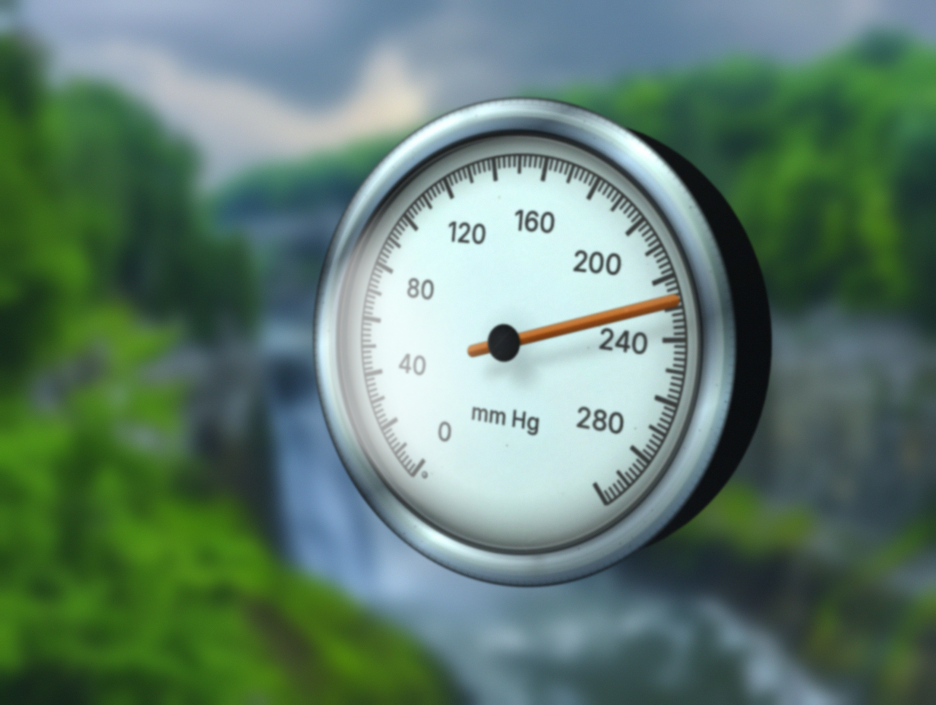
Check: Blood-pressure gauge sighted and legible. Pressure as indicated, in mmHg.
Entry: 228 mmHg
